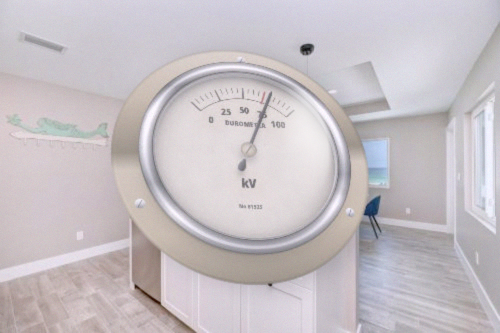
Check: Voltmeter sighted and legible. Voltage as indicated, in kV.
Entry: 75 kV
